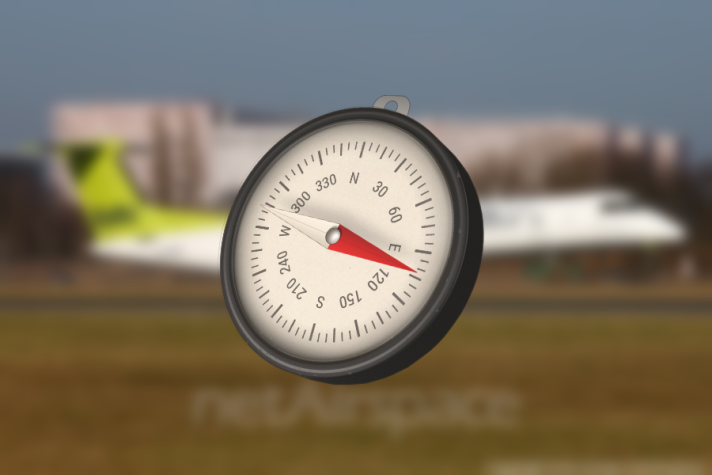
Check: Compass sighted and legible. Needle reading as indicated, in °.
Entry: 102.5 °
